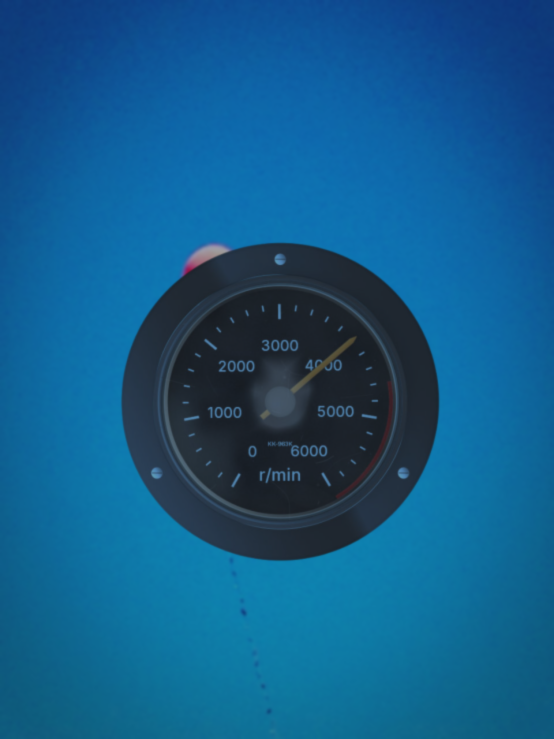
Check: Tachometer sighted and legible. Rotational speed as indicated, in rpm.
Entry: 4000 rpm
